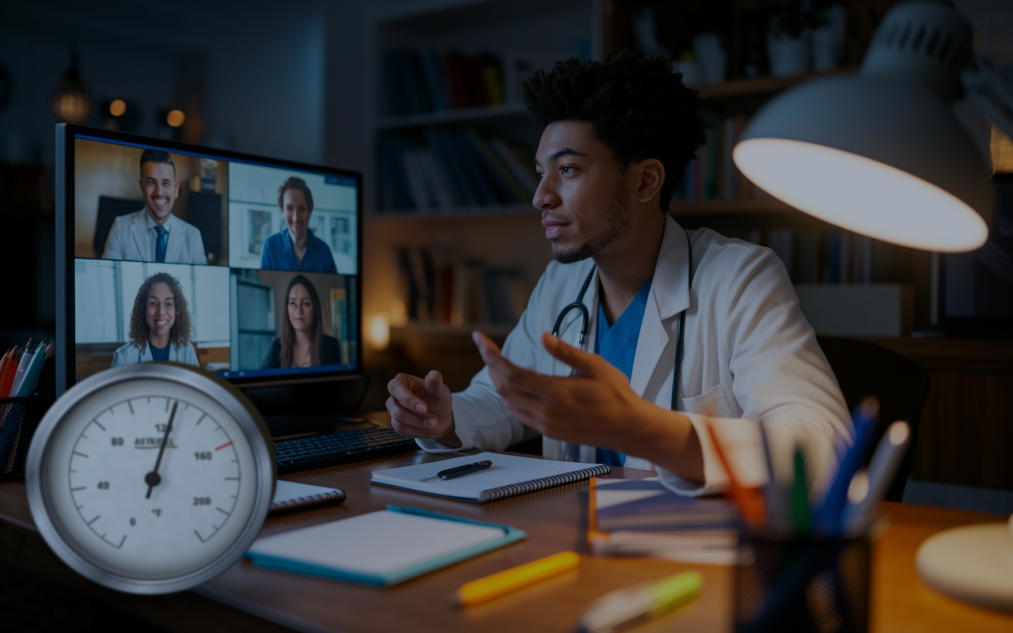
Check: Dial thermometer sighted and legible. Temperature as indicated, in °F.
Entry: 125 °F
